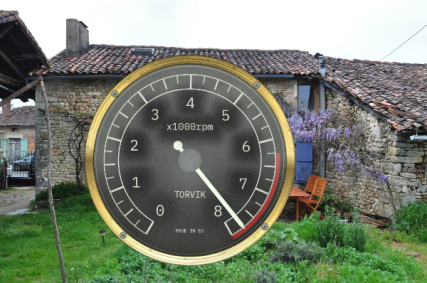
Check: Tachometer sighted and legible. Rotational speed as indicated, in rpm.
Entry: 7750 rpm
